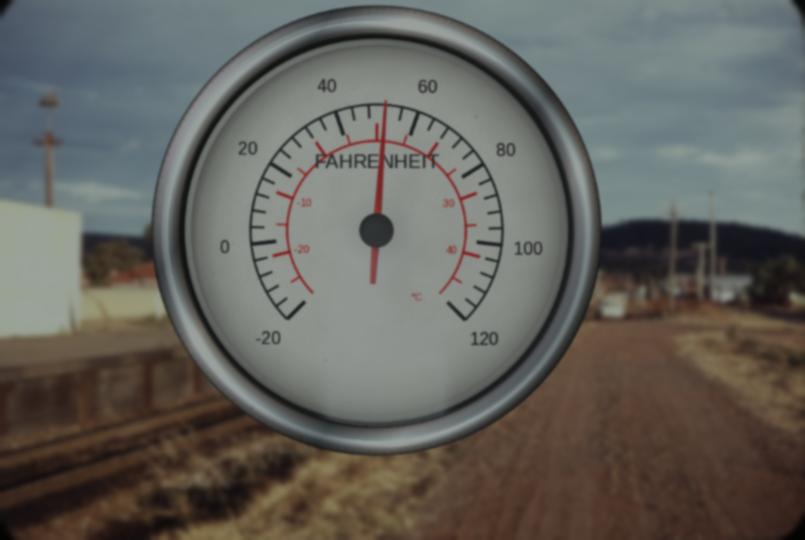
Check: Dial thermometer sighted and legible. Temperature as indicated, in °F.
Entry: 52 °F
